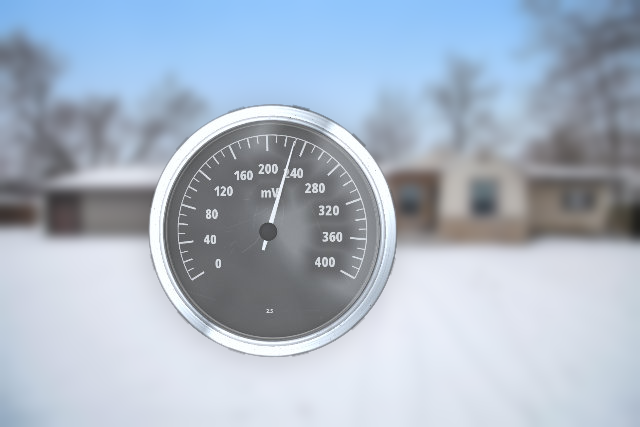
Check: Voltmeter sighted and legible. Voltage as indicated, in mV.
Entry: 230 mV
